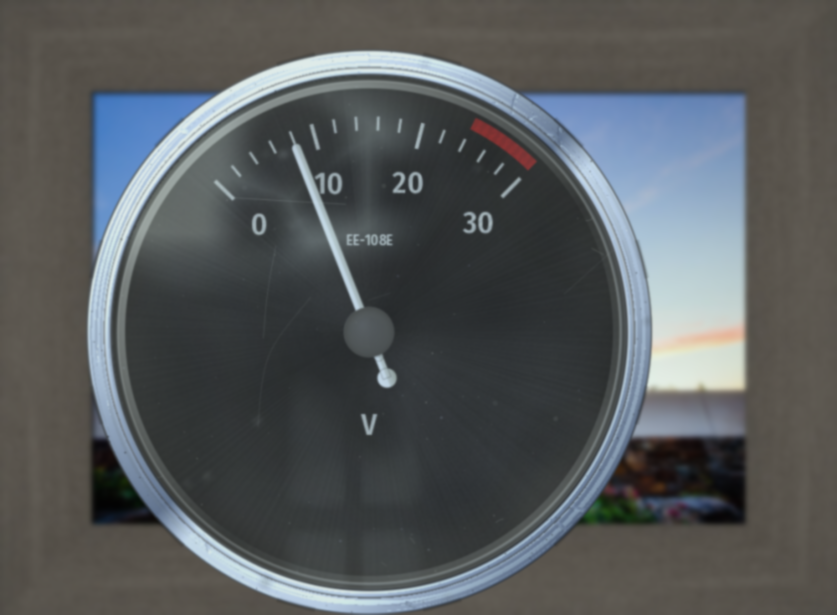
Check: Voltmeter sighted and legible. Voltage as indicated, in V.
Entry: 8 V
